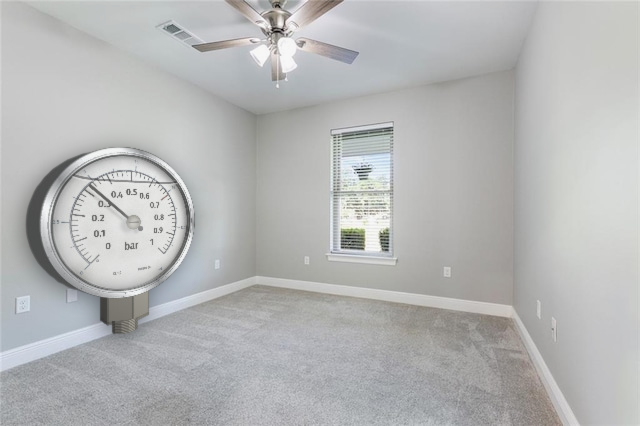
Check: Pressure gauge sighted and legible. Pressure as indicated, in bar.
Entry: 0.32 bar
